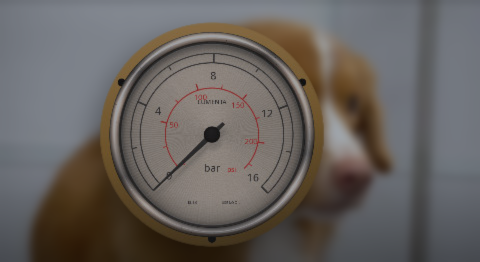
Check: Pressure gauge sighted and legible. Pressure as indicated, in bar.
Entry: 0 bar
